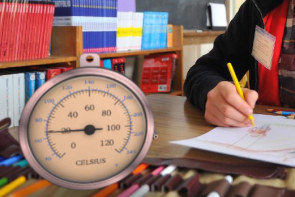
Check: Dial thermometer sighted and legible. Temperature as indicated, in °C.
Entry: 20 °C
